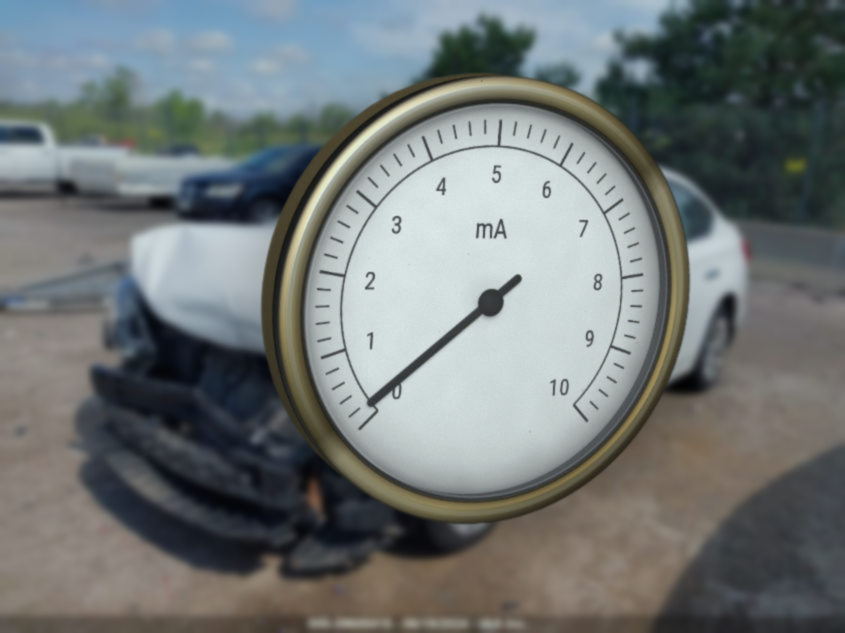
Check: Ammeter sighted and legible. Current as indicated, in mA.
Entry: 0.2 mA
